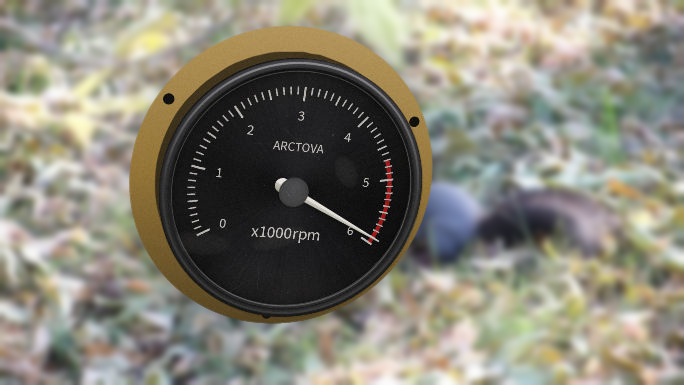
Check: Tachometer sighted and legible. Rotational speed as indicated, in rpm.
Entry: 5900 rpm
